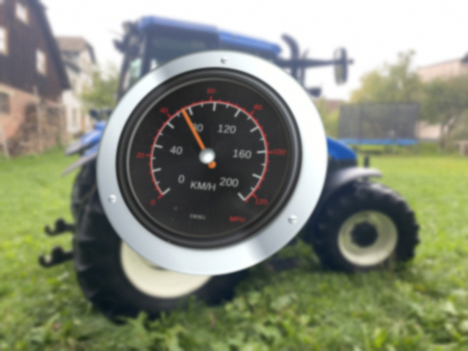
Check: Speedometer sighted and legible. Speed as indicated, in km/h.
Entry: 75 km/h
